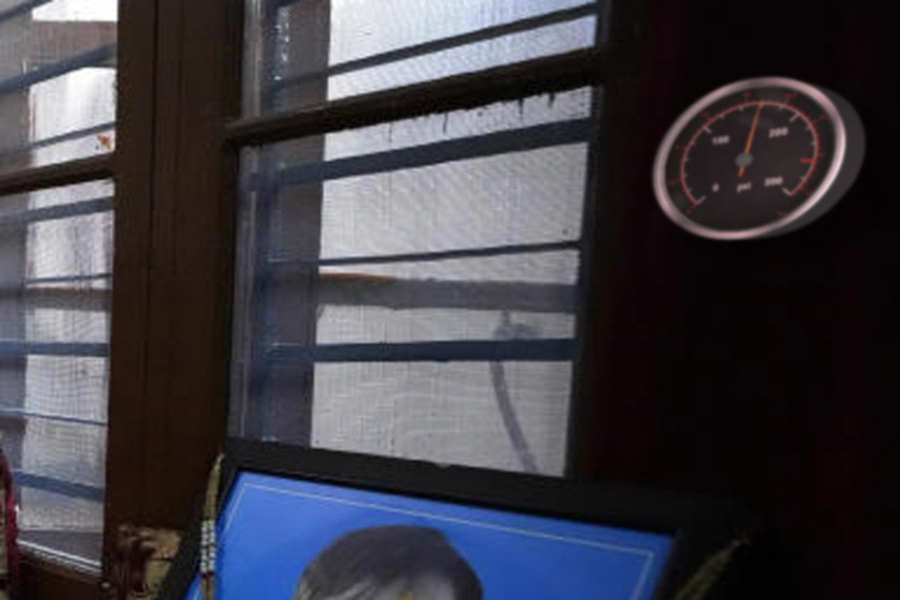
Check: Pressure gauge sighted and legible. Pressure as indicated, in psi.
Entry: 160 psi
